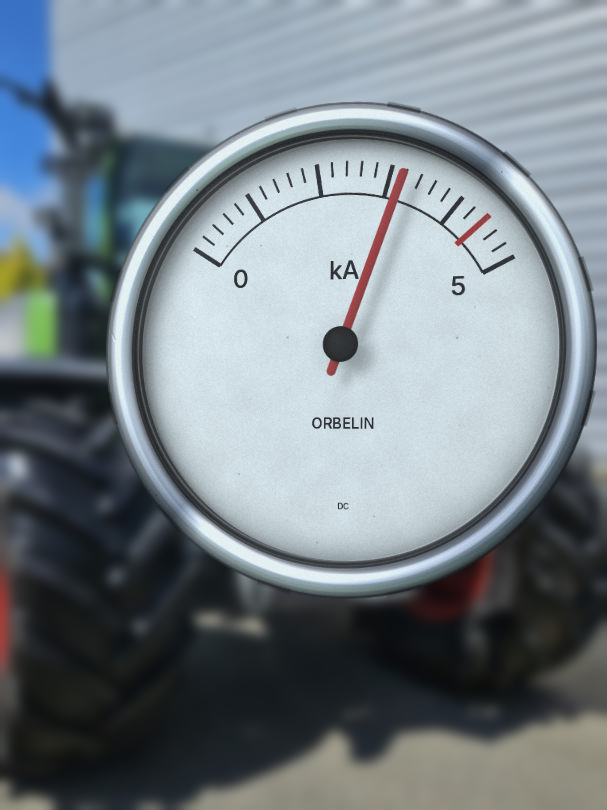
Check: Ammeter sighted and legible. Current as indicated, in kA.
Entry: 3.2 kA
